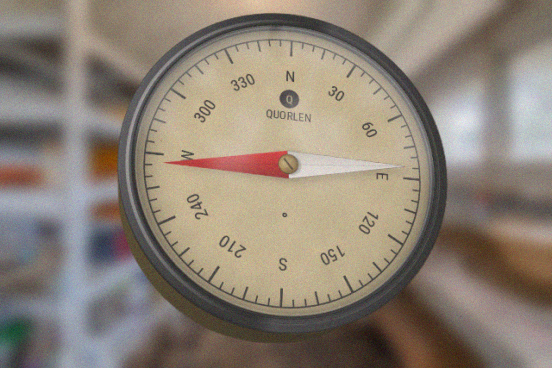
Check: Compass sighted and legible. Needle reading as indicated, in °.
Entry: 265 °
